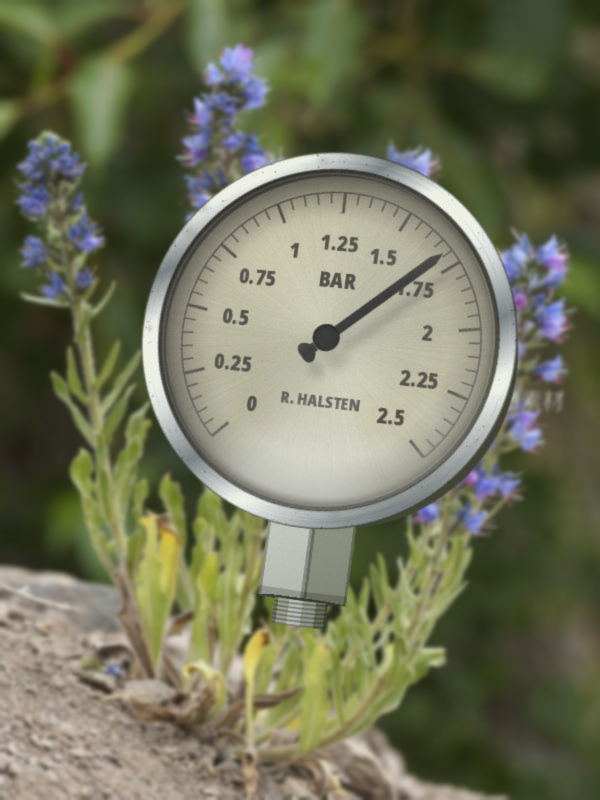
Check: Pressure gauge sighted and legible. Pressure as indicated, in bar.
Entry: 1.7 bar
